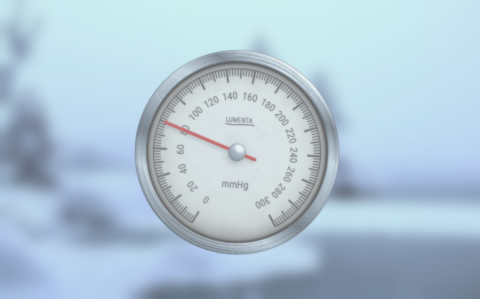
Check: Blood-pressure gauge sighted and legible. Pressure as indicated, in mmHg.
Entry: 80 mmHg
